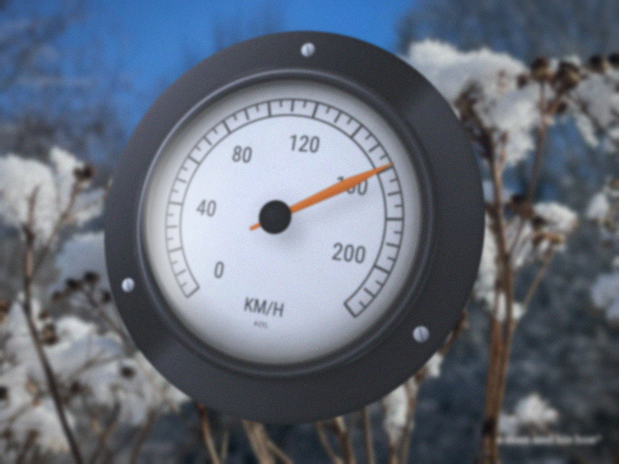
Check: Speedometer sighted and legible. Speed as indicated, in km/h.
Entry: 160 km/h
